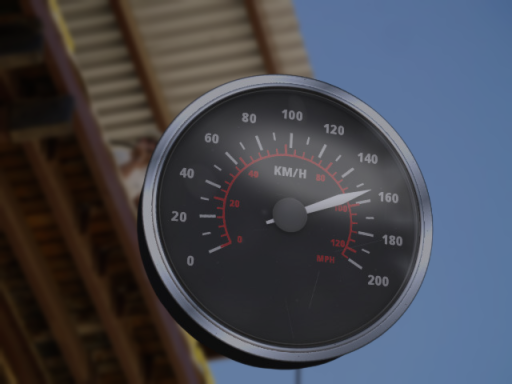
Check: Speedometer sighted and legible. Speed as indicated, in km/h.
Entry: 155 km/h
